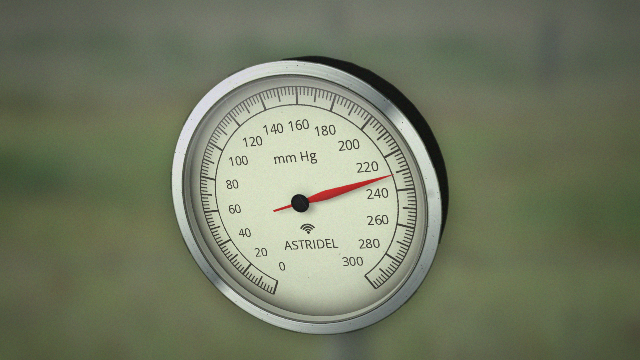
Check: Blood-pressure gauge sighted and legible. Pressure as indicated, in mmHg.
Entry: 230 mmHg
